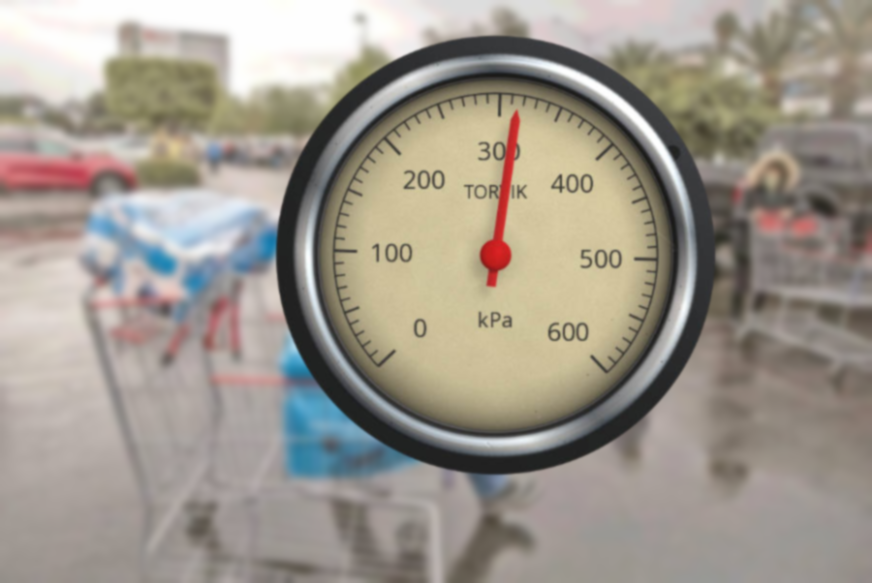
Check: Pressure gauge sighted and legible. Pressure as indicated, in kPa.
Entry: 315 kPa
